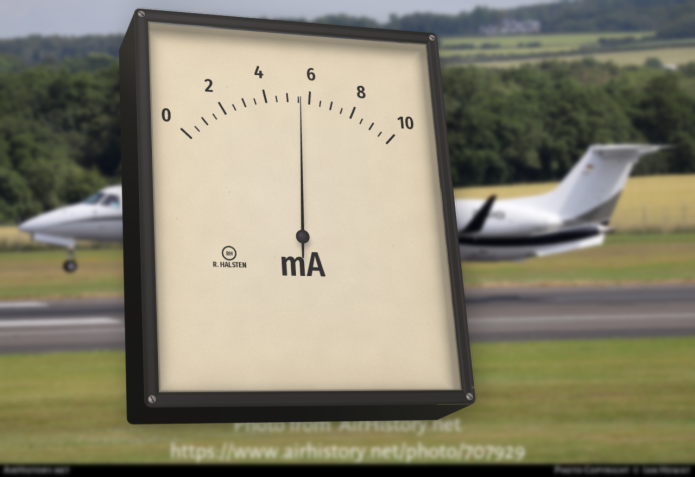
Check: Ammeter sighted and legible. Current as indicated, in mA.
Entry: 5.5 mA
